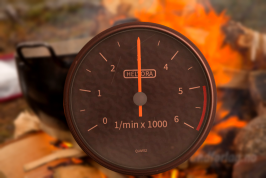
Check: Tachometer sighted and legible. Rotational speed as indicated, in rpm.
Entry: 3000 rpm
